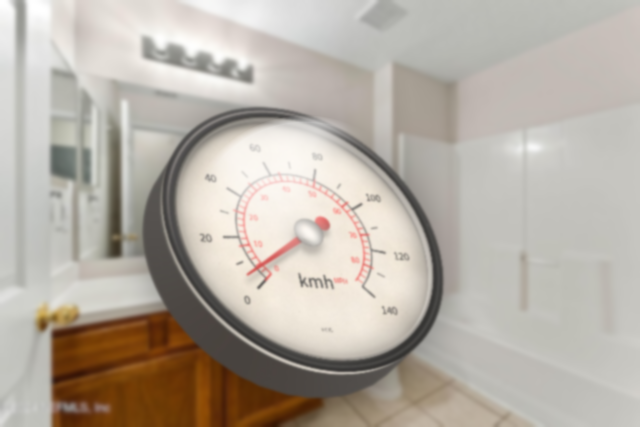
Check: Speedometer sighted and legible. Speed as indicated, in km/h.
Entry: 5 km/h
